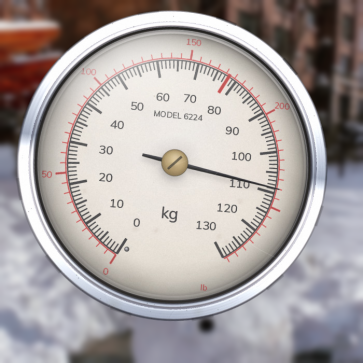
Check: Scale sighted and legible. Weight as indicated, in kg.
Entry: 109 kg
